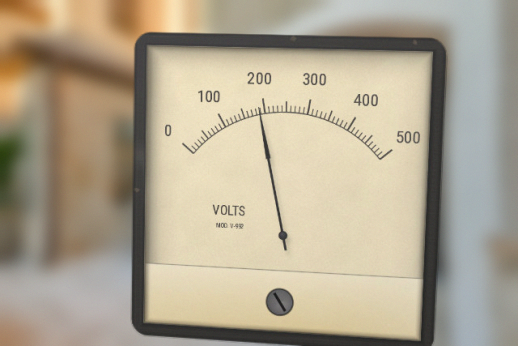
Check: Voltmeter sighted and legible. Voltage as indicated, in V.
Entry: 190 V
